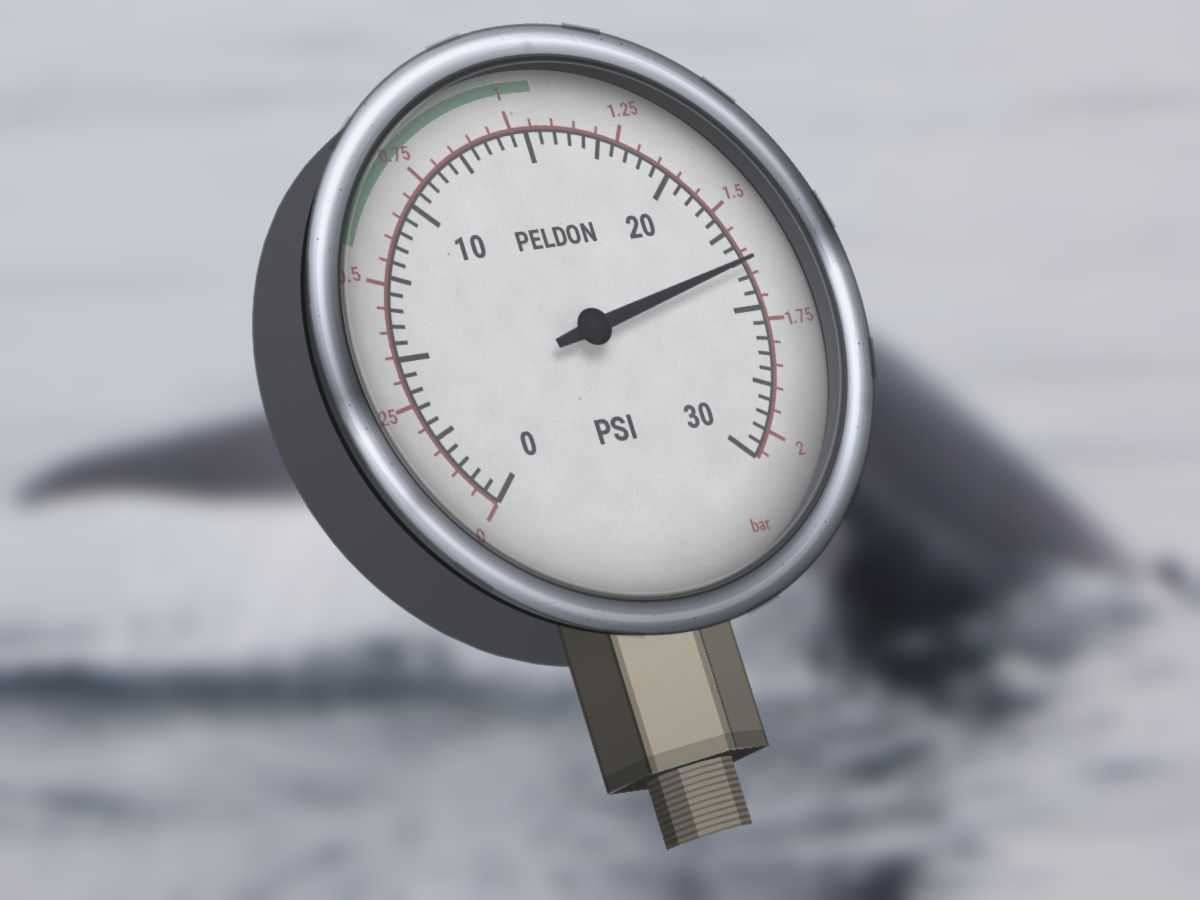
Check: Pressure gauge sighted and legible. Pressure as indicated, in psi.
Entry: 23.5 psi
